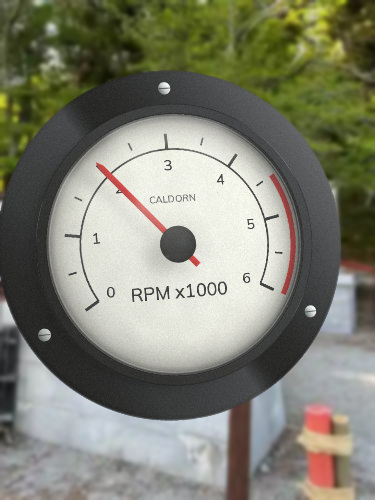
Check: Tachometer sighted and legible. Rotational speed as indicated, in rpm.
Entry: 2000 rpm
